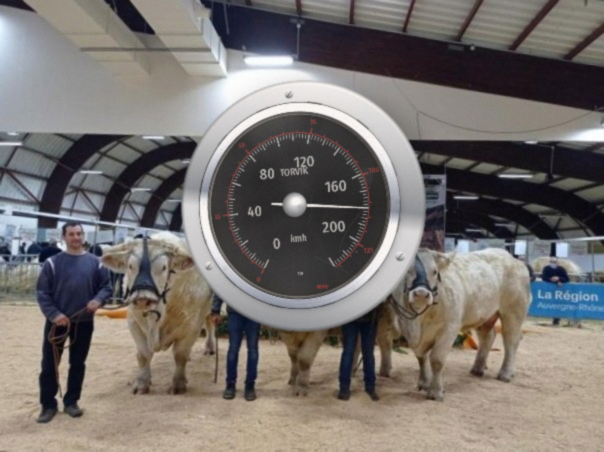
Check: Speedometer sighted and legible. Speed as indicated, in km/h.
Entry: 180 km/h
